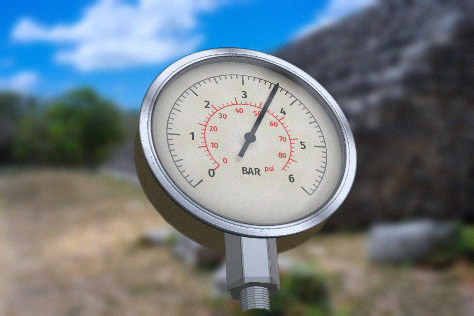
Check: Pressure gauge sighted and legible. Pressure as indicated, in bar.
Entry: 3.6 bar
